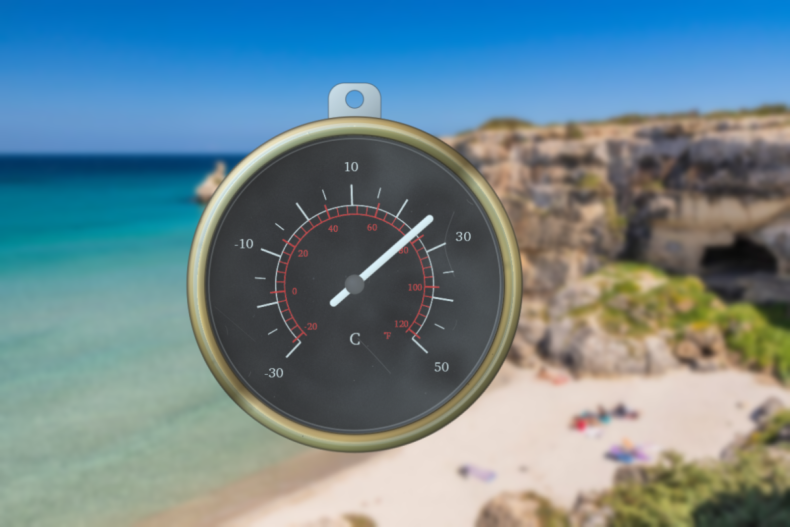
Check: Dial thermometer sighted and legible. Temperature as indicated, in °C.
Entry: 25 °C
